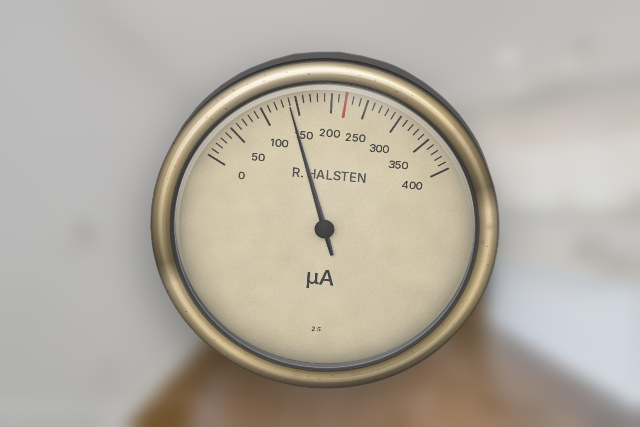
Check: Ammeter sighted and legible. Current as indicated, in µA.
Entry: 140 µA
